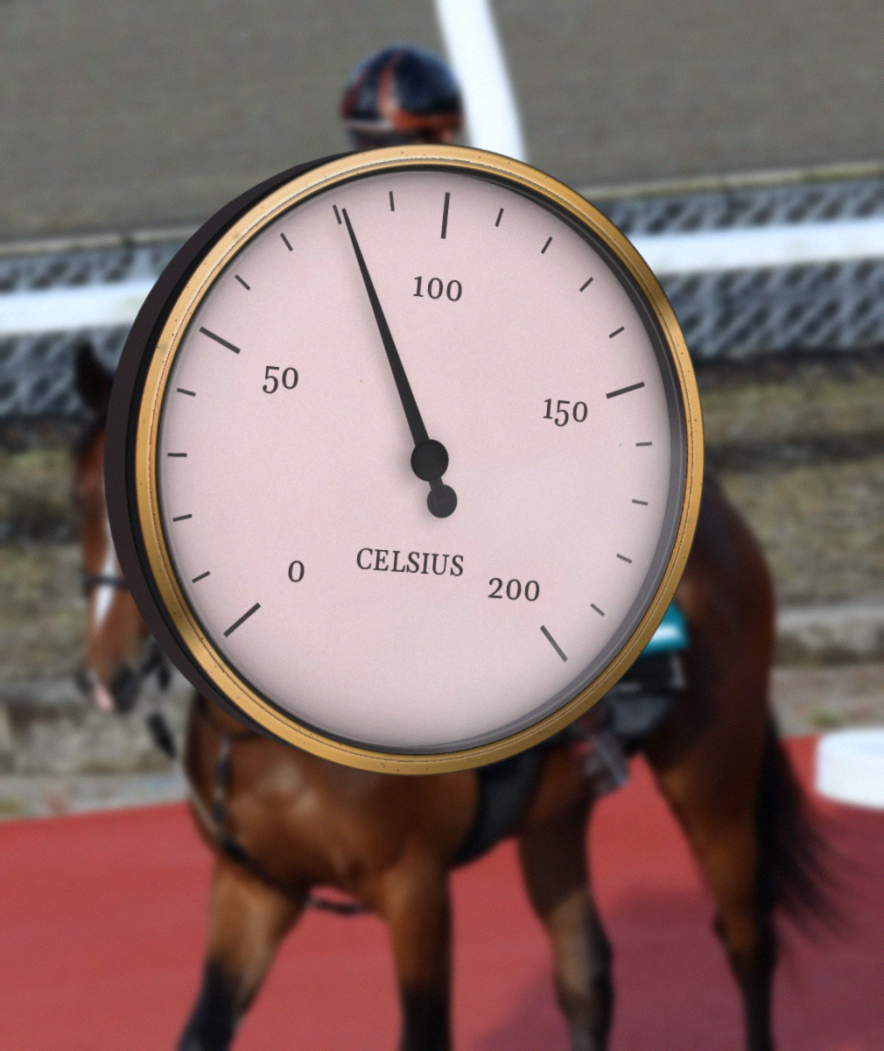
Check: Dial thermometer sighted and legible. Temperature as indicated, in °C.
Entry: 80 °C
